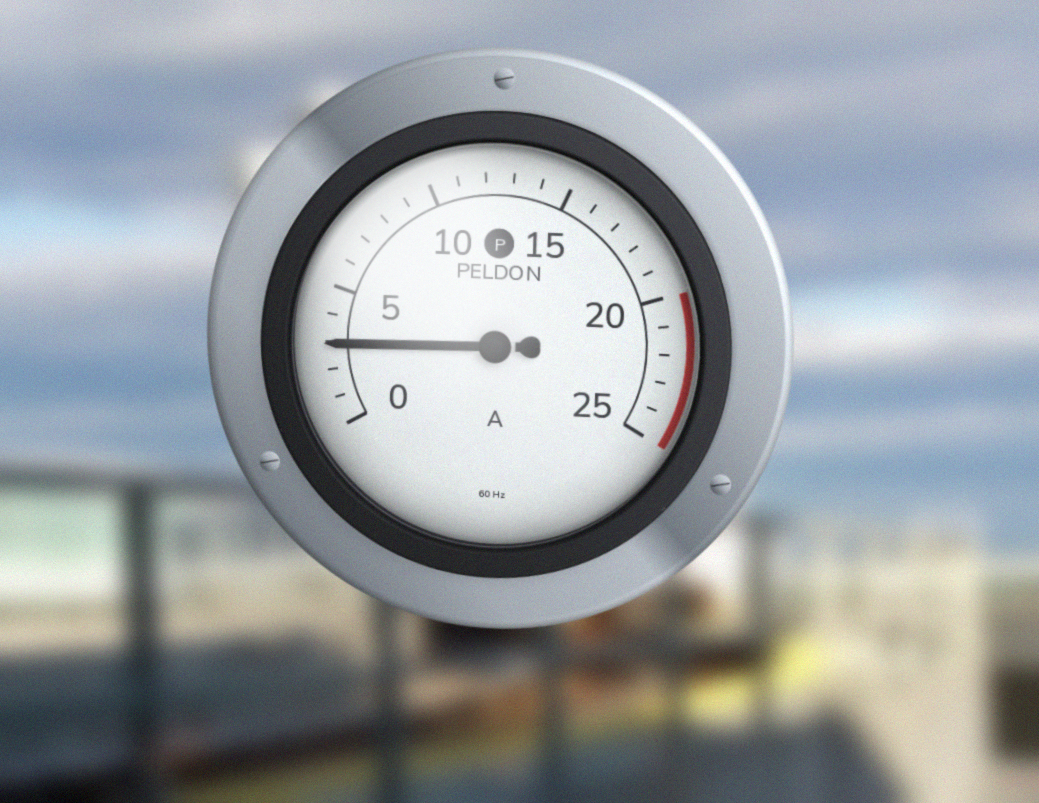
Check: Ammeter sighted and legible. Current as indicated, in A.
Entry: 3 A
